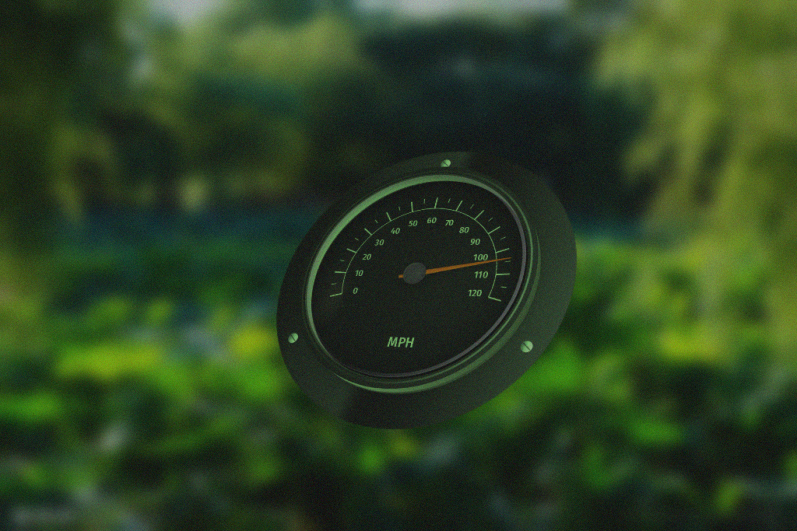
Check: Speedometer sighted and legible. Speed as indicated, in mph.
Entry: 105 mph
